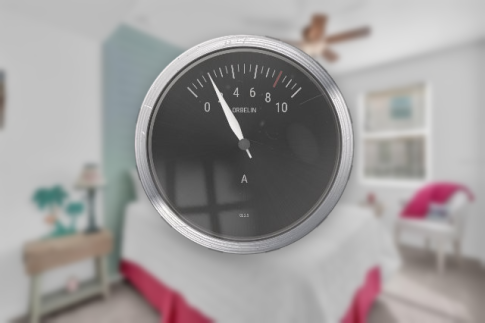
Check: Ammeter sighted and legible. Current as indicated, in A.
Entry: 2 A
